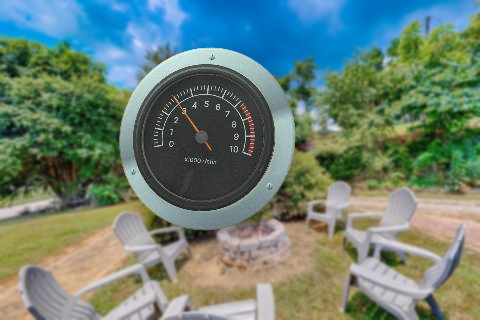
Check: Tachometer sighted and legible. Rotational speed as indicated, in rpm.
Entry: 3000 rpm
